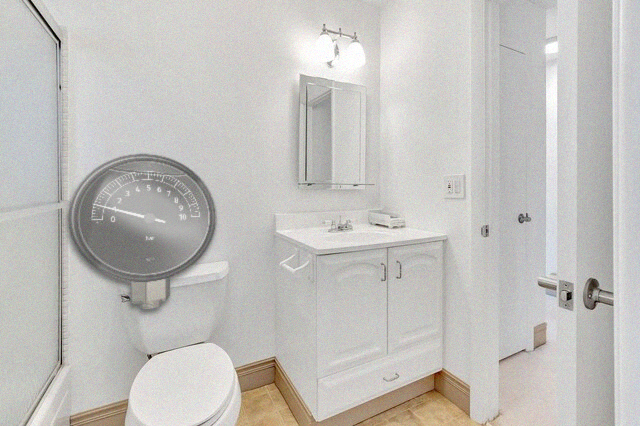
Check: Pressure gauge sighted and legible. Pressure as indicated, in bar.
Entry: 1 bar
